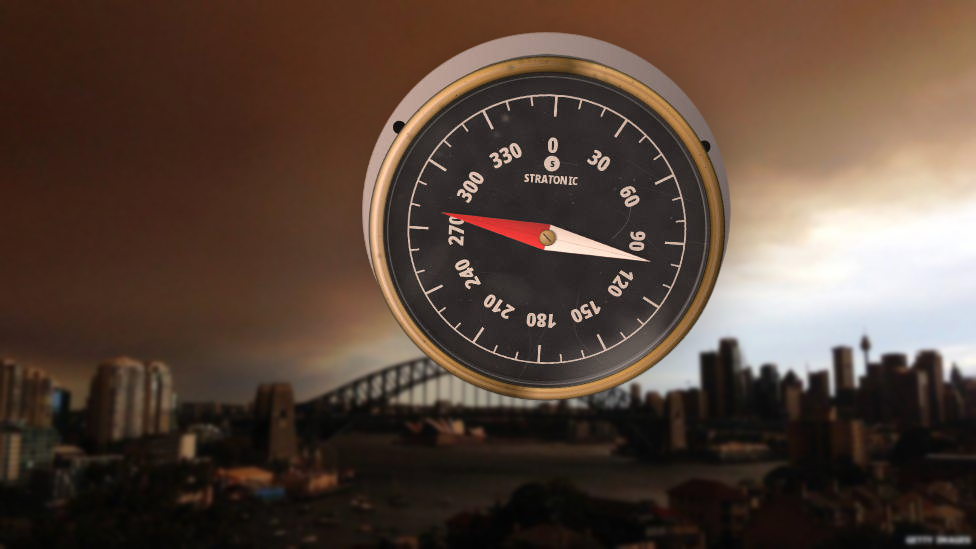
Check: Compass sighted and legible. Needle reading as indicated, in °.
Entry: 280 °
